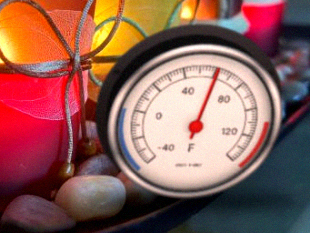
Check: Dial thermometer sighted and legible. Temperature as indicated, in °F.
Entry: 60 °F
